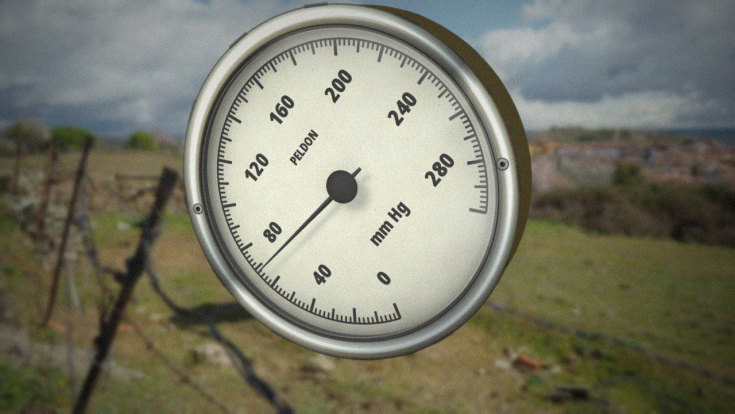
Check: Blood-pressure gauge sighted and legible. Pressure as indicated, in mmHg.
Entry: 68 mmHg
